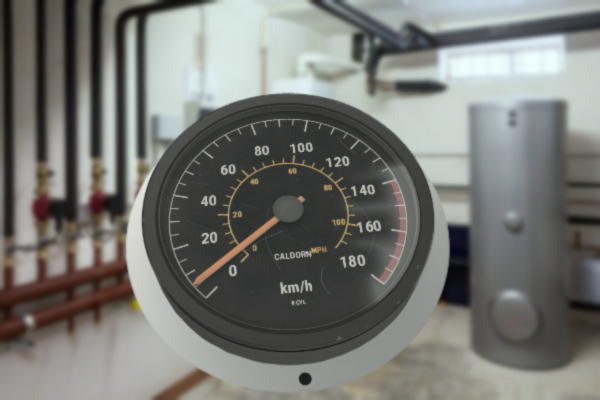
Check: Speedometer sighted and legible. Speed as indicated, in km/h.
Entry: 5 km/h
